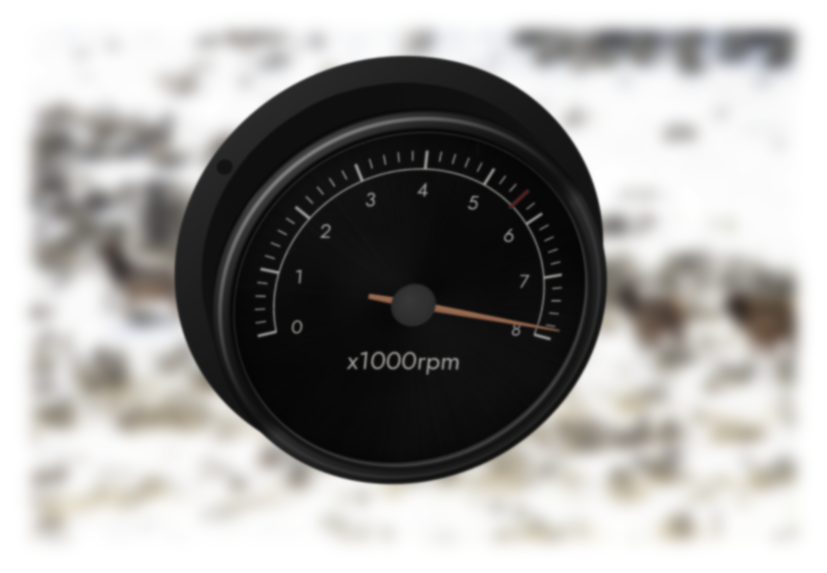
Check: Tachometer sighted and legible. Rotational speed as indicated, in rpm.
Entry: 7800 rpm
